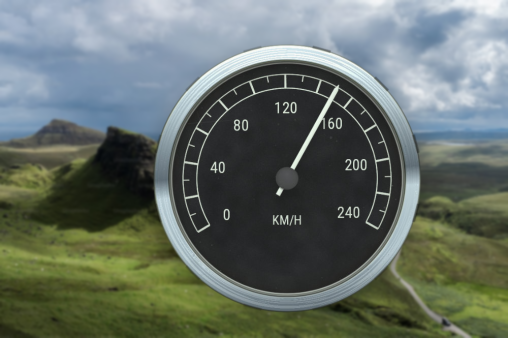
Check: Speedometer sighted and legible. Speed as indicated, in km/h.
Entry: 150 km/h
